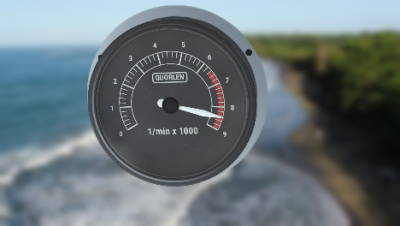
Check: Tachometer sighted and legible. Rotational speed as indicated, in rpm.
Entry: 8400 rpm
